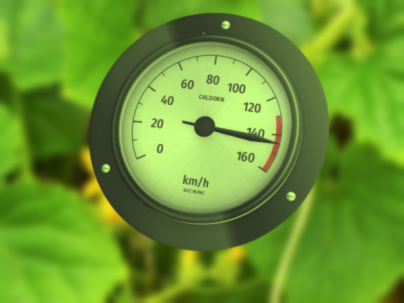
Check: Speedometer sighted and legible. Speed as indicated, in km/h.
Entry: 145 km/h
